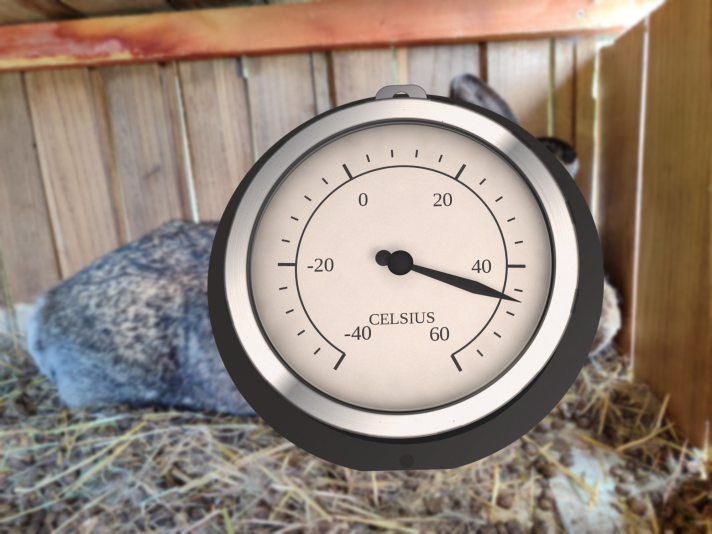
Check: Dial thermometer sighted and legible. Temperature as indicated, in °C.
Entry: 46 °C
